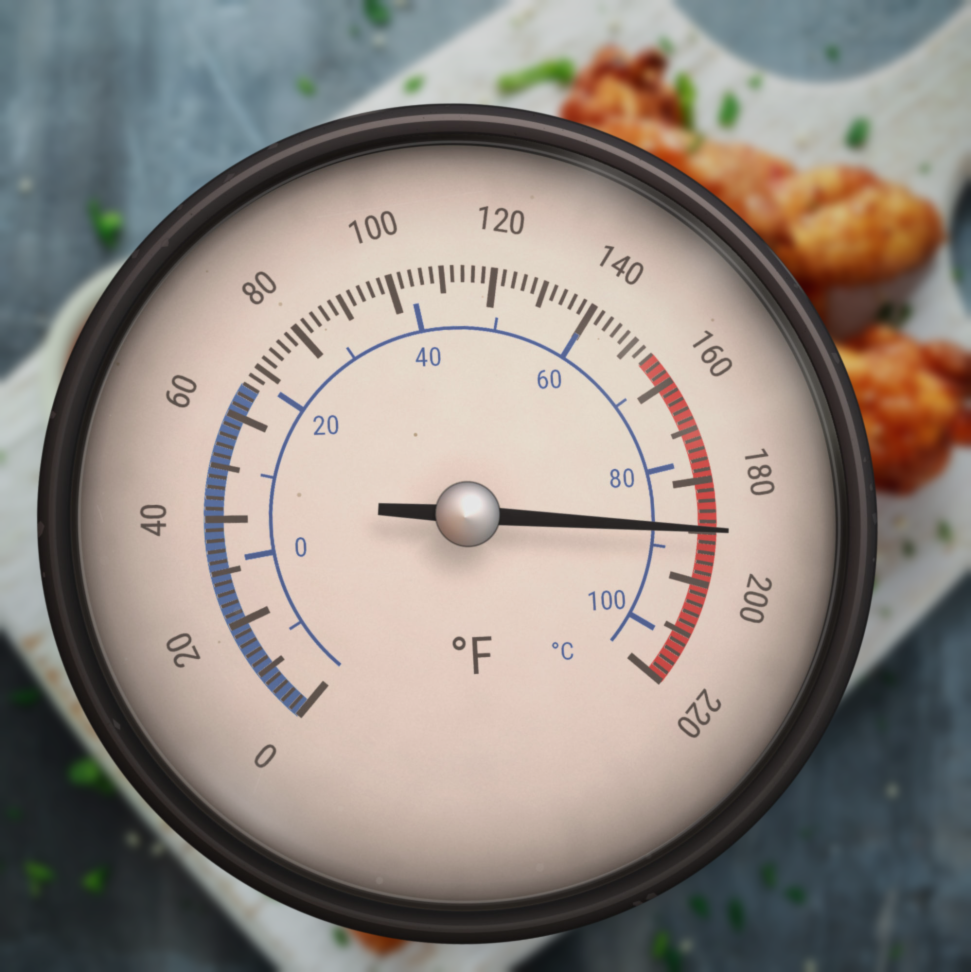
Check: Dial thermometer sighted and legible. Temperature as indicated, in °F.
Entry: 190 °F
